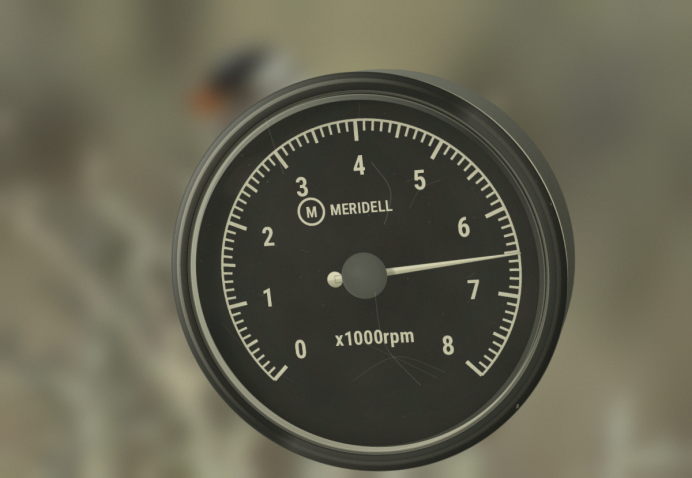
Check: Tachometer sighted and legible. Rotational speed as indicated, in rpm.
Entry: 6500 rpm
